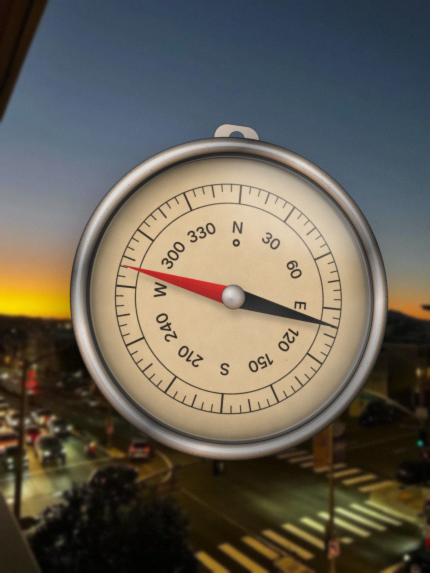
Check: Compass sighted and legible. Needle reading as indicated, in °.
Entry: 280 °
